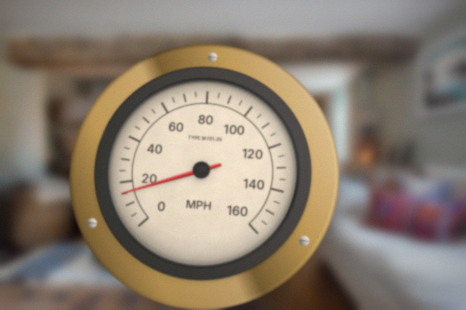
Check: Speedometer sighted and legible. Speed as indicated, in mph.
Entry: 15 mph
